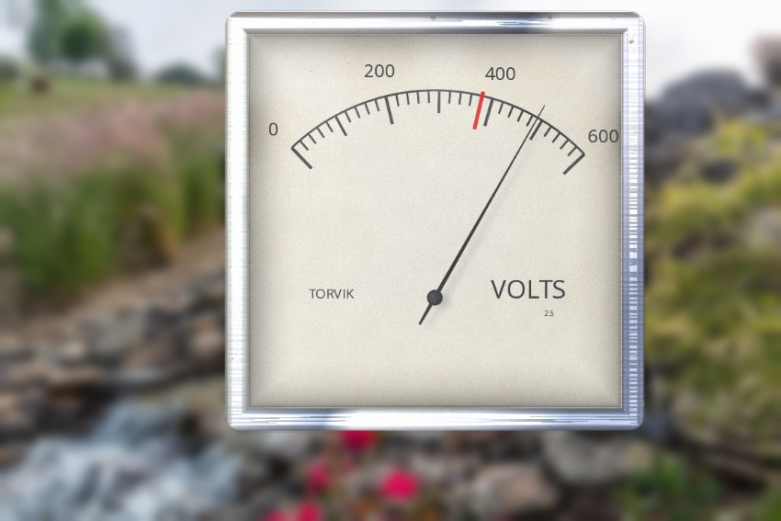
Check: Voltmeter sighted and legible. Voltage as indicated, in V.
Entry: 490 V
